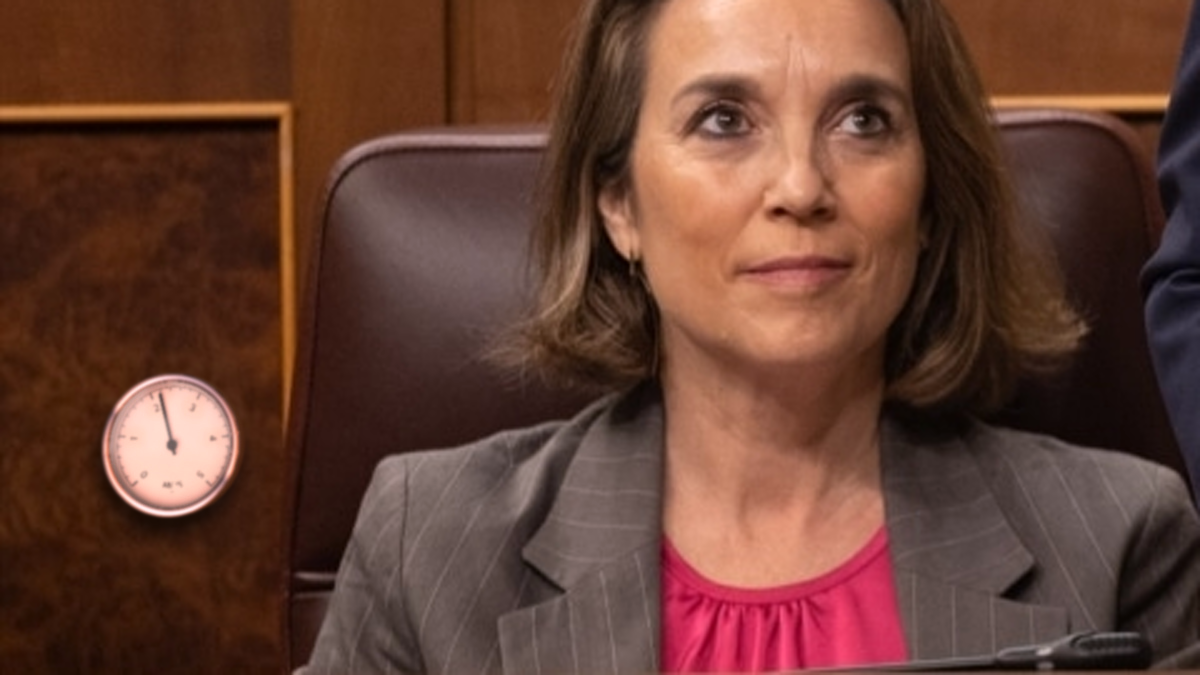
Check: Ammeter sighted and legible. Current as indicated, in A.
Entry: 2.2 A
